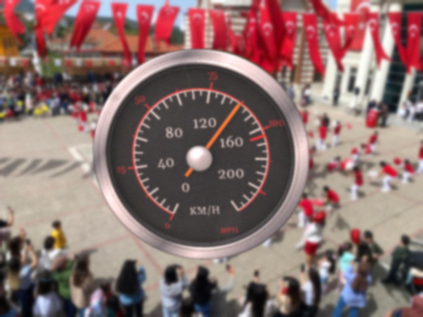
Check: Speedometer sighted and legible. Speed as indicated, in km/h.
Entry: 140 km/h
